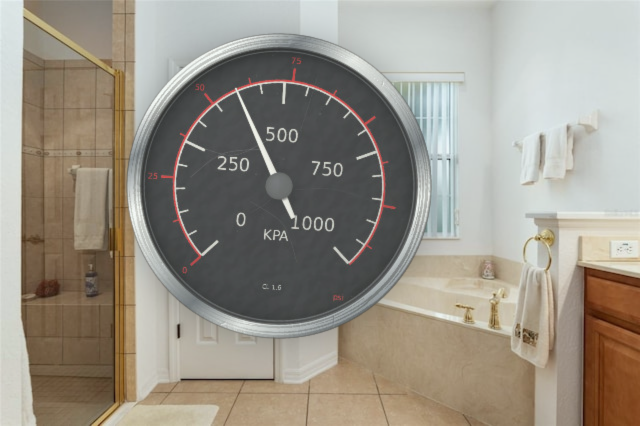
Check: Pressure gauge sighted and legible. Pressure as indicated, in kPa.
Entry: 400 kPa
